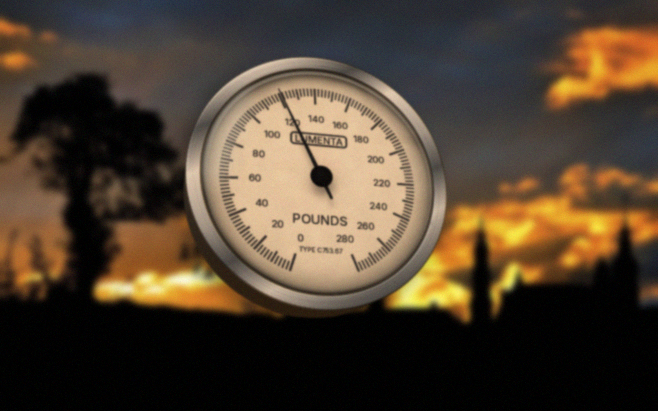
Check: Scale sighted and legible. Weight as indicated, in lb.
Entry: 120 lb
